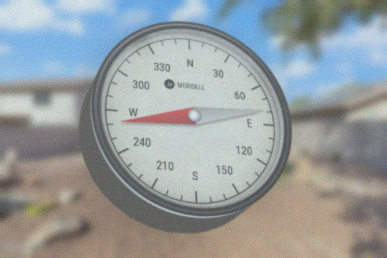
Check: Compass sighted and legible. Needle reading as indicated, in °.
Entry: 260 °
